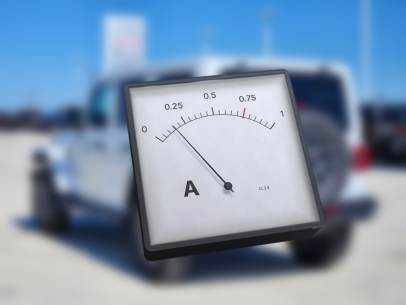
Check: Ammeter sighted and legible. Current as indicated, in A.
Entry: 0.15 A
